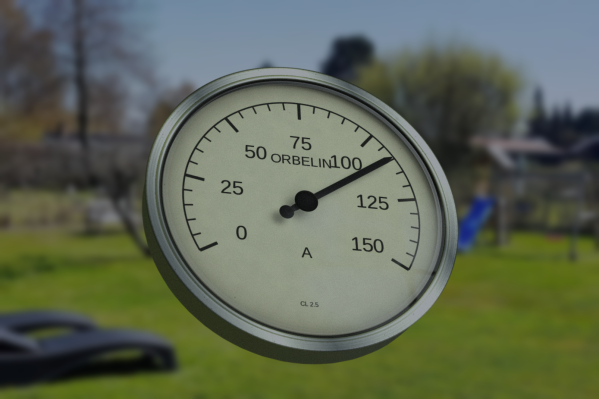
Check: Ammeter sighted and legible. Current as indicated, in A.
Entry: 110 A
